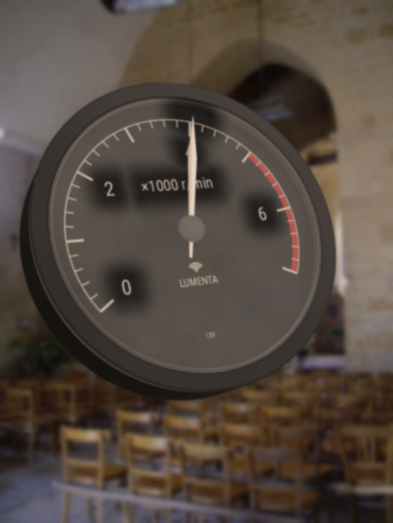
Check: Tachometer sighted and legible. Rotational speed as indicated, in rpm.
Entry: 4000 rpm
